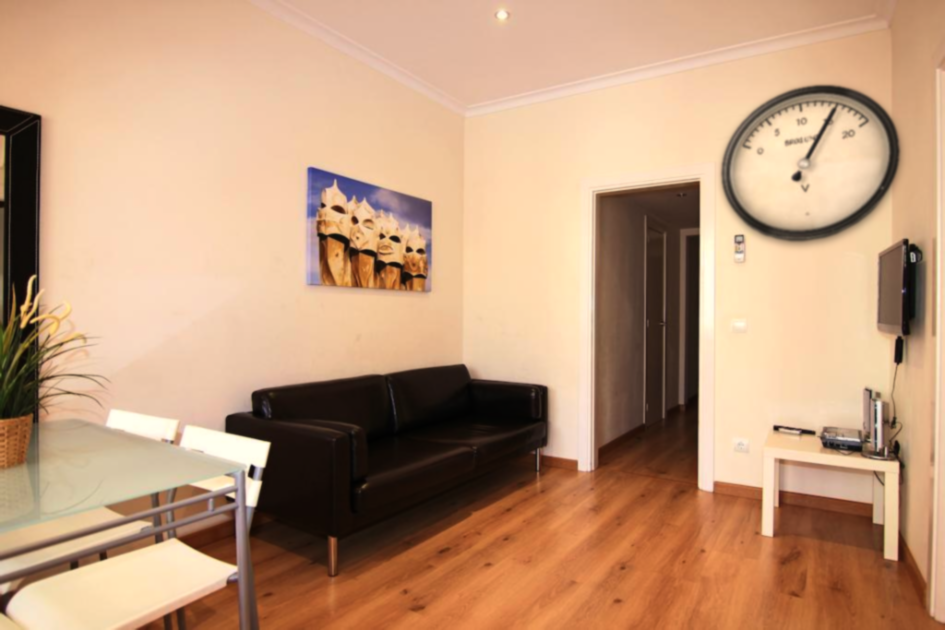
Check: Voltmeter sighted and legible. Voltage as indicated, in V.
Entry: 15 V
